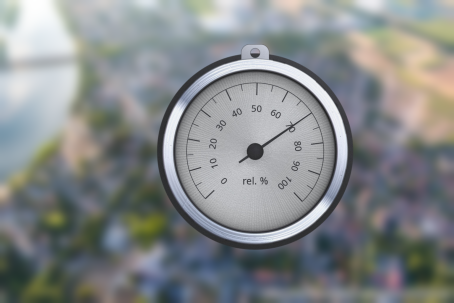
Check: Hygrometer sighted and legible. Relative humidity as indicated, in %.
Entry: 70 %
